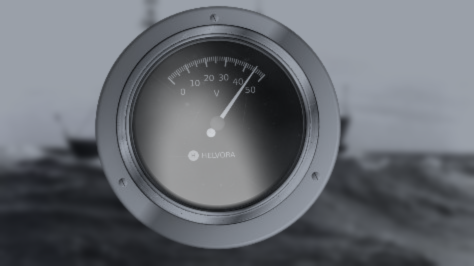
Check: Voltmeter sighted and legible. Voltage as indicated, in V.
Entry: 45 V
